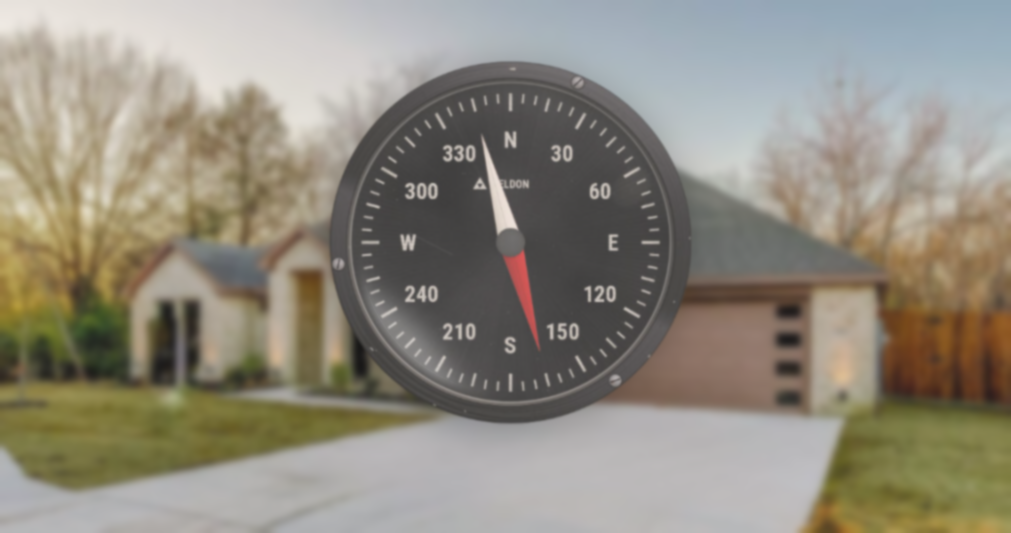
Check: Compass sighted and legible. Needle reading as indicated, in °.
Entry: 165 °
